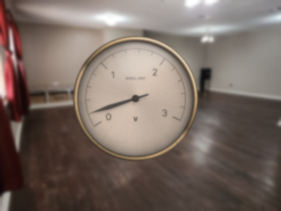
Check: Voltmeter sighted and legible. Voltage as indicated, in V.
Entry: 0.2 V
